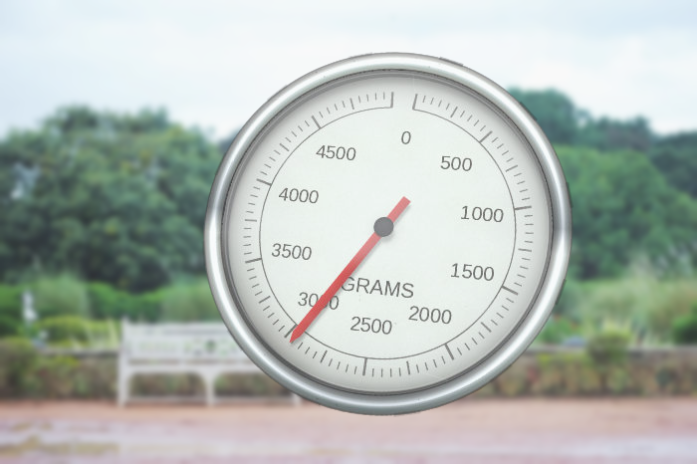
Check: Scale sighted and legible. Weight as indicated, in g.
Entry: 2950 g
